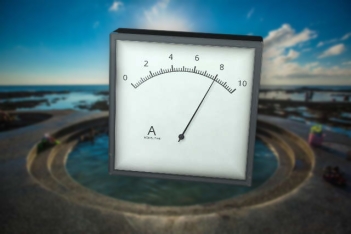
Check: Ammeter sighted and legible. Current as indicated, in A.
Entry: 8 A
